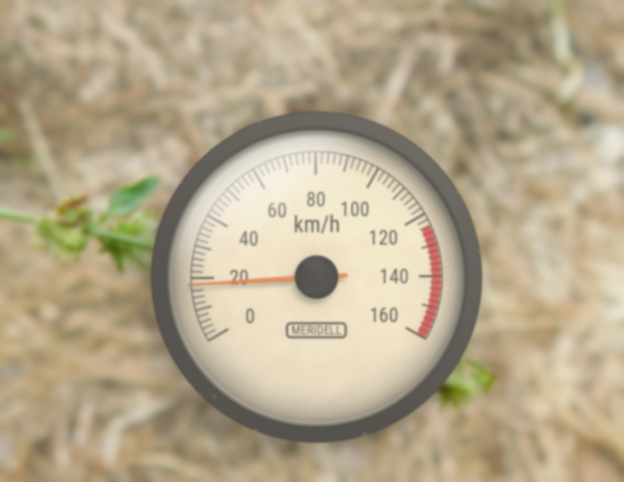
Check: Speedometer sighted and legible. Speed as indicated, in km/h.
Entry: 18 km/h
